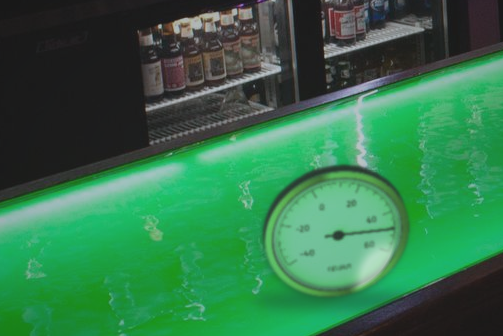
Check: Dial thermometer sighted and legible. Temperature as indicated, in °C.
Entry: 48 °C
